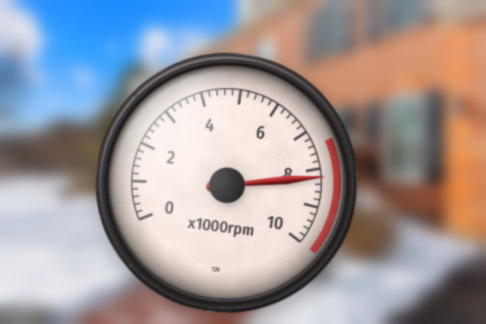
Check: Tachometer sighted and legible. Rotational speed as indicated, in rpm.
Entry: 8200 rpm
